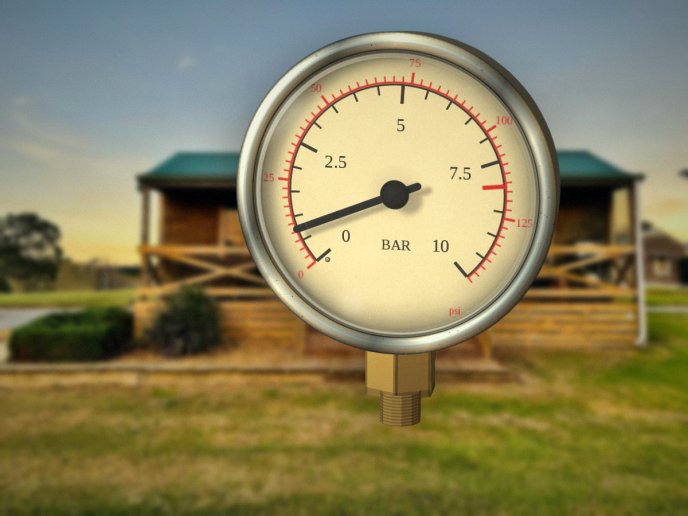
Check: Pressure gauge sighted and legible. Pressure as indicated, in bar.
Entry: 0.75 bar
